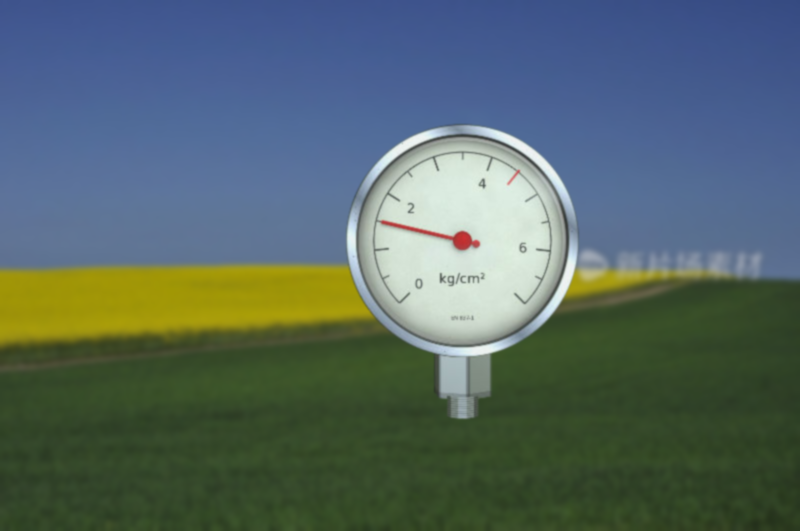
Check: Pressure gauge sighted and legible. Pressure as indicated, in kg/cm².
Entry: 1.5 kg/cm²
